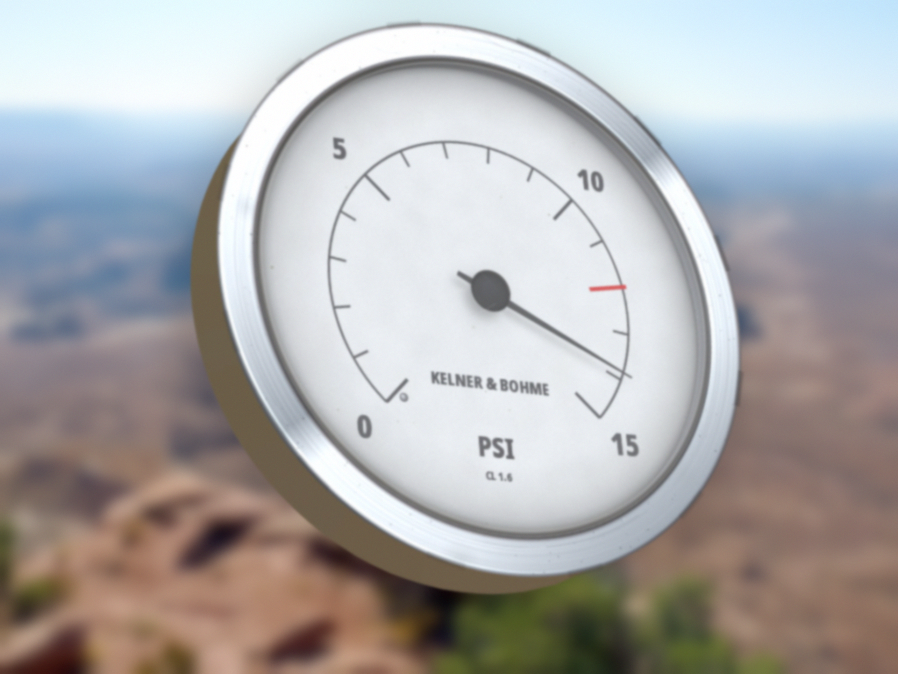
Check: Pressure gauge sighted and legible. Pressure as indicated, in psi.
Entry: 14 psi
